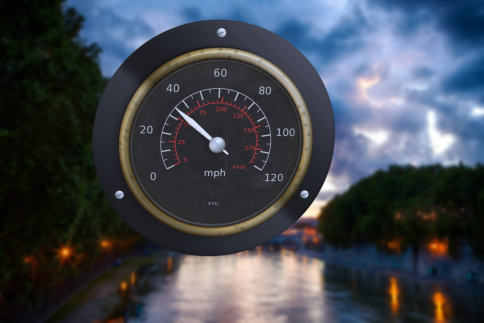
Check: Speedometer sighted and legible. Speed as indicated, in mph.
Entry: 35 mph
